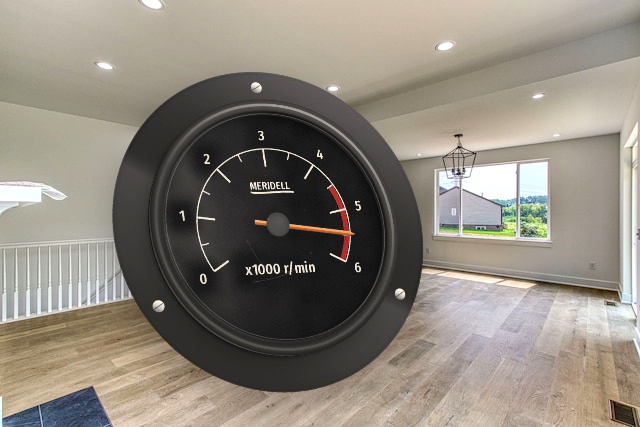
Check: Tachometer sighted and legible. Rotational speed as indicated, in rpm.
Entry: 5500 rpm
